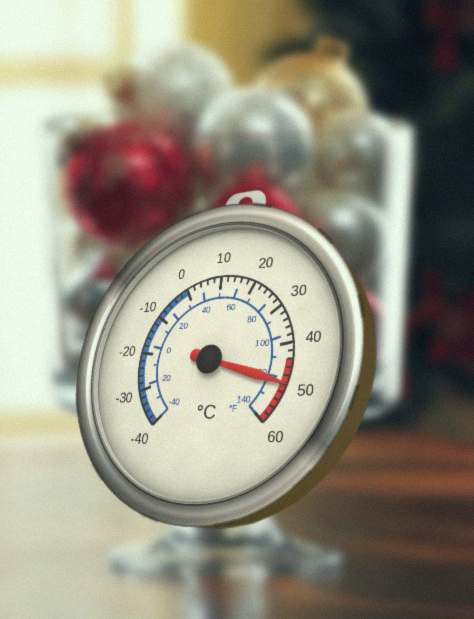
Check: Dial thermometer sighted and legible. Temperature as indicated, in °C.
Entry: 50 °C
